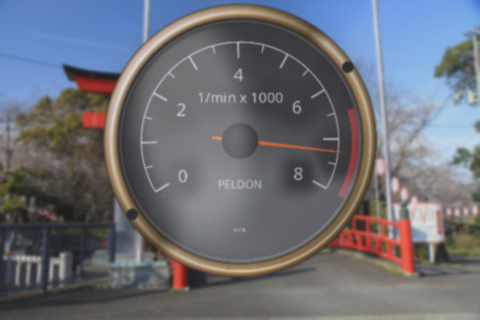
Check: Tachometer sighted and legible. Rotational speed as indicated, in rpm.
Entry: 7250 rpm
